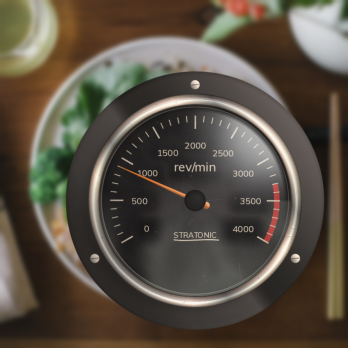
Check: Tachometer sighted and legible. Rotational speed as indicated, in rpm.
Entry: 900 rpm
